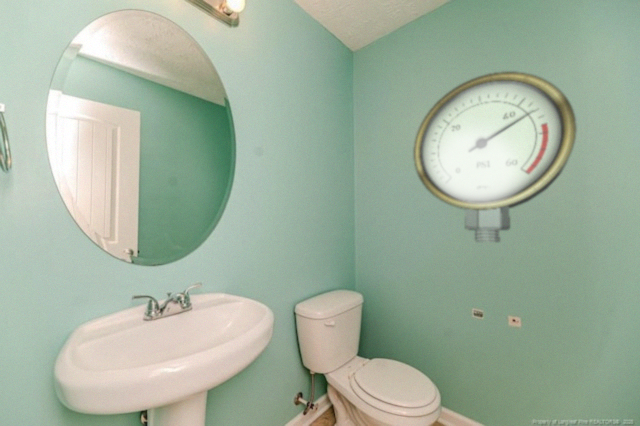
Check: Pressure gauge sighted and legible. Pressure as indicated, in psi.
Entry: 44 psi
